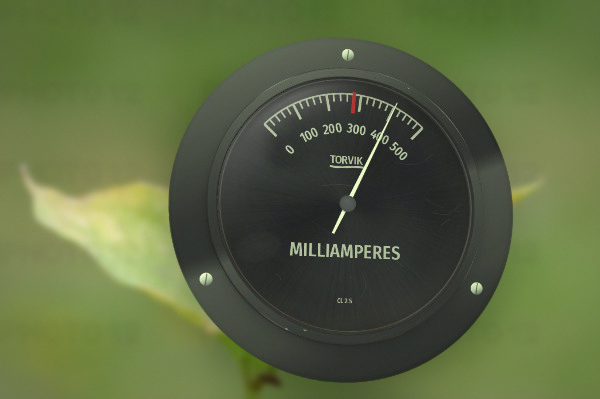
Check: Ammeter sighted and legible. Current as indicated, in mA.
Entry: 400 mA
